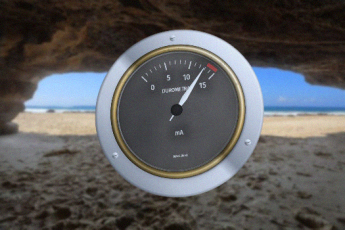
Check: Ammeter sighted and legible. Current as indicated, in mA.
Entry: 13 mA
